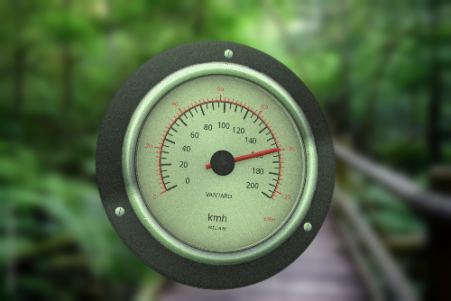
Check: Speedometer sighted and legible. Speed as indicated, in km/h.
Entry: 160 km/h
